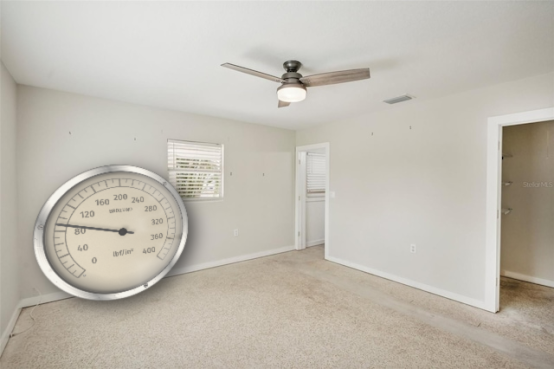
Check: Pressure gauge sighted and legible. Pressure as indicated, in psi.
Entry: 90 psi
